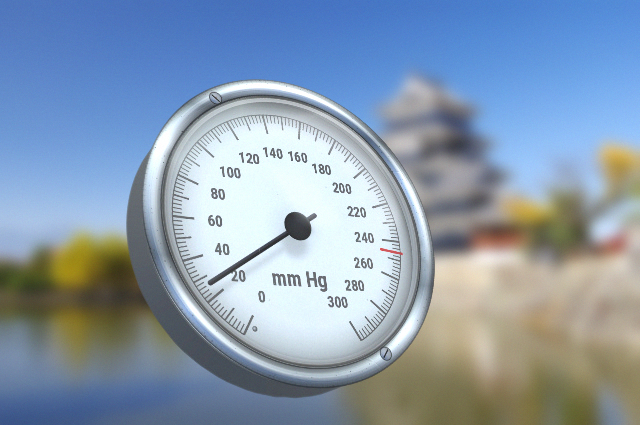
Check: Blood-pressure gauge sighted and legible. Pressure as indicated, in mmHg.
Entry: 26 mmHg
